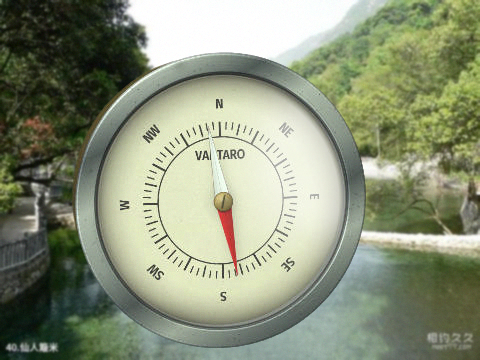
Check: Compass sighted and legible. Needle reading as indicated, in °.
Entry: 170 °
